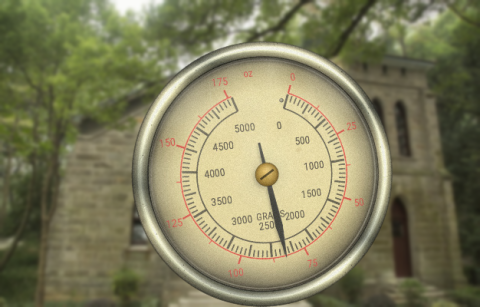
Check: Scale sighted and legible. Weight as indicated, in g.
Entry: 2350 g
